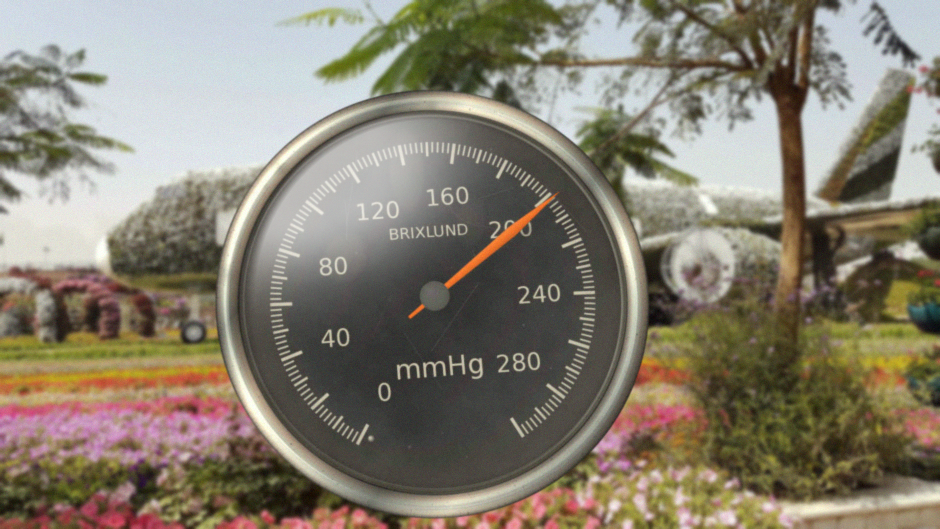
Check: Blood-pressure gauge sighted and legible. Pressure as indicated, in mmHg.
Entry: 202 mmHg
